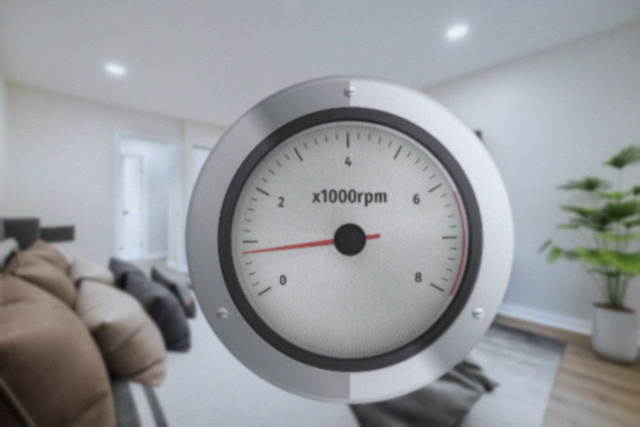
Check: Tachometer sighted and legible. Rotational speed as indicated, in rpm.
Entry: 800 rpm
